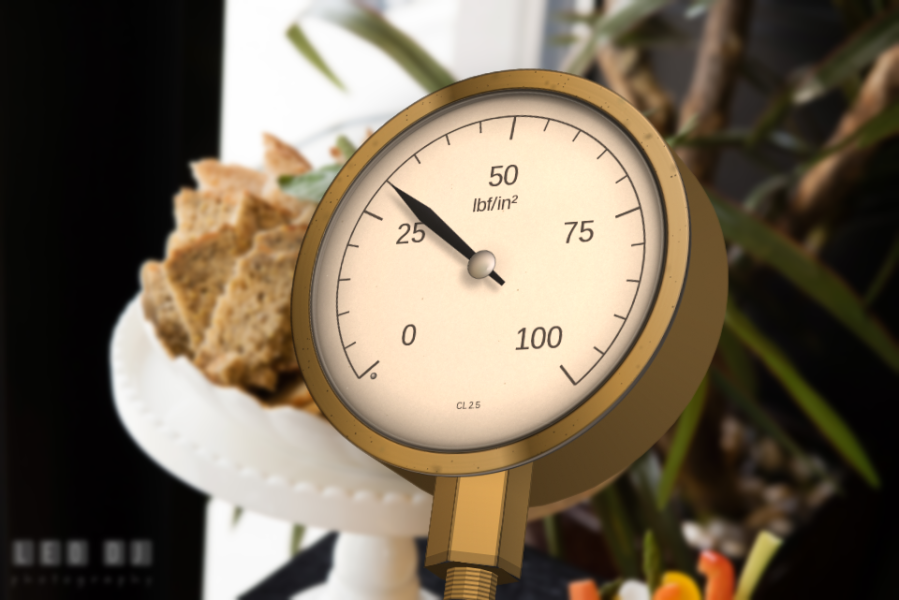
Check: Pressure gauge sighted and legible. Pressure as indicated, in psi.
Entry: 30 psi
